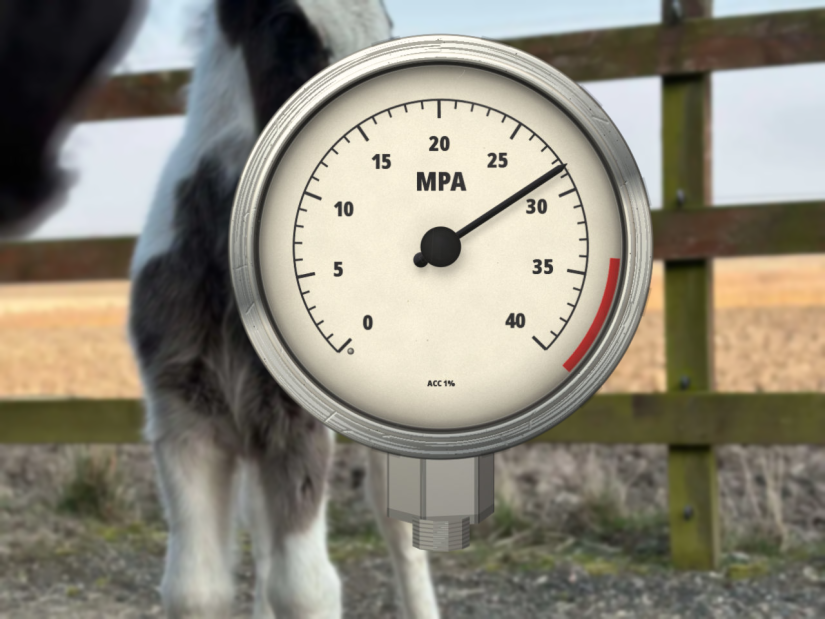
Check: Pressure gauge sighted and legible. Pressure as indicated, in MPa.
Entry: 28.5 MPa
